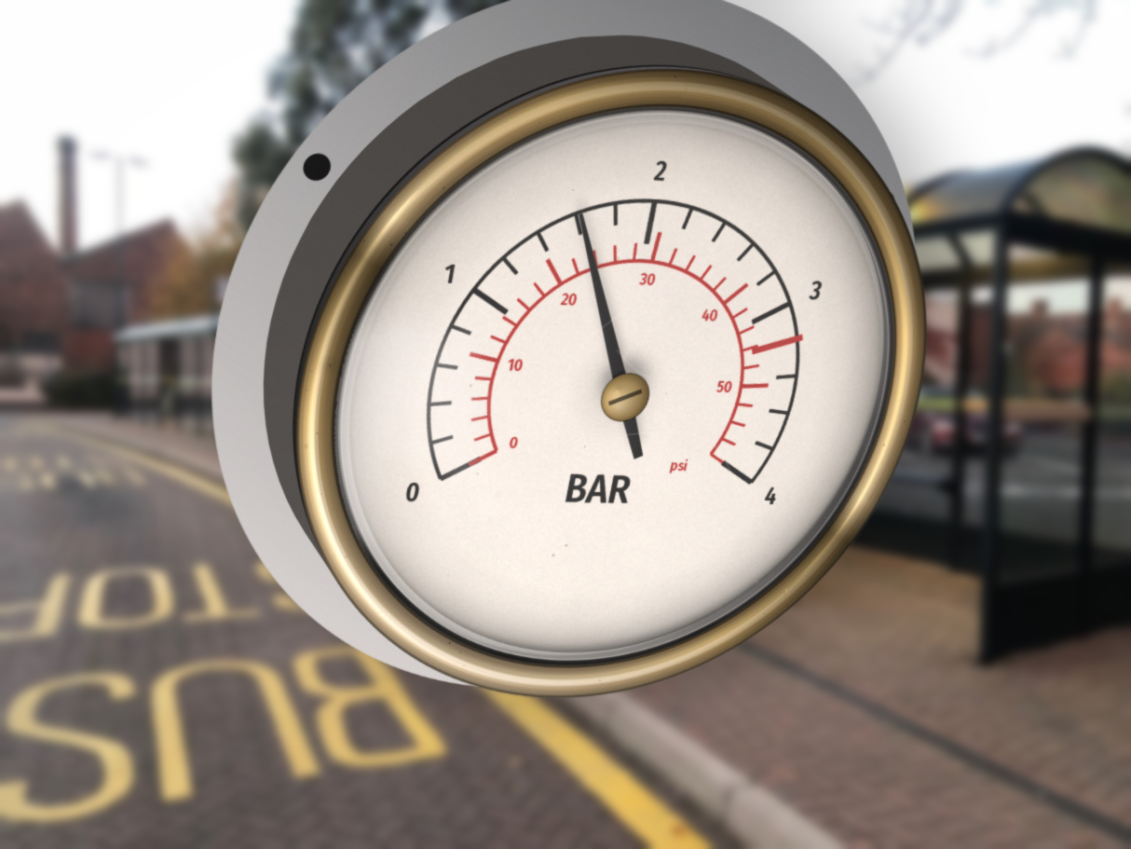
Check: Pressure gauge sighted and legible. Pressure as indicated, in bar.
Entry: 1.6 bar
